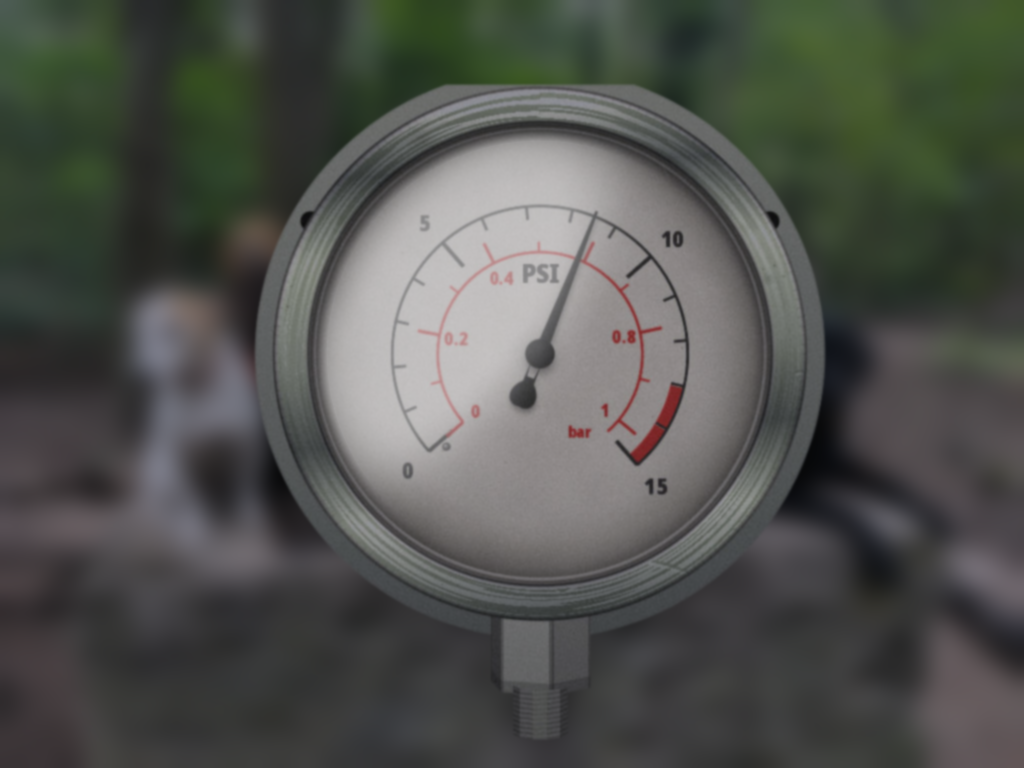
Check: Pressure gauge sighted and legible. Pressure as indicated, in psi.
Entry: 8.5 psi
